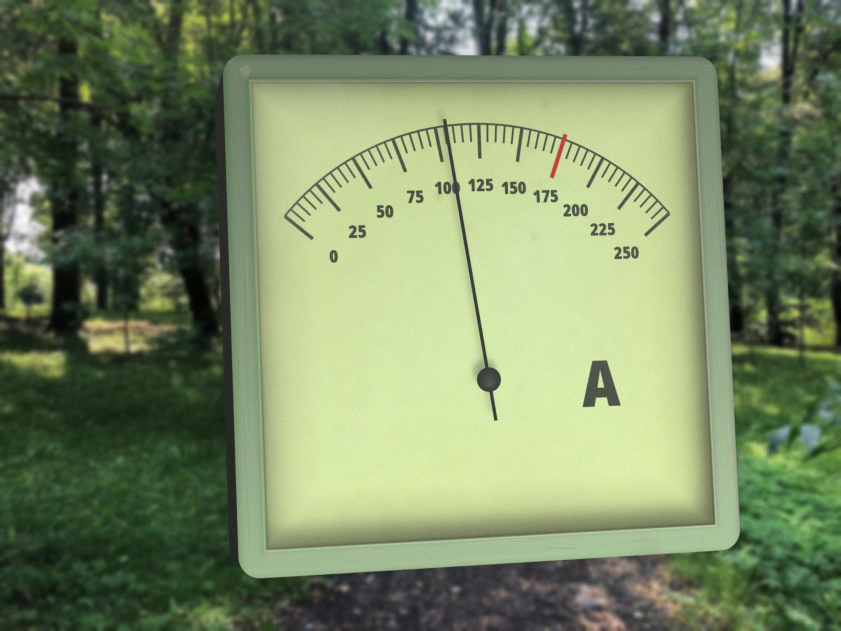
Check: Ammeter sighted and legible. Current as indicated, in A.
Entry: 105 A
